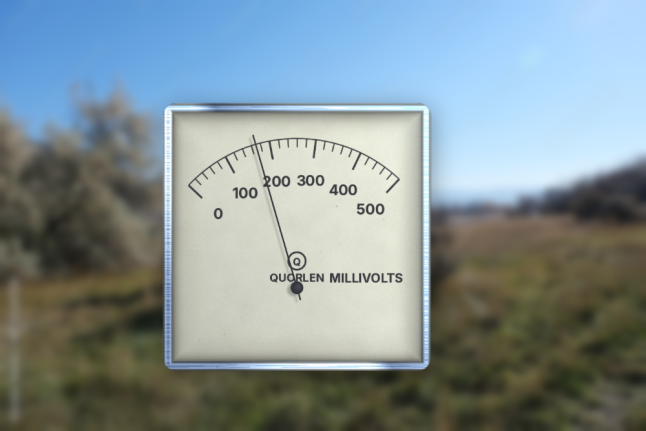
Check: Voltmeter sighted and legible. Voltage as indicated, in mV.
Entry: 170 mV
